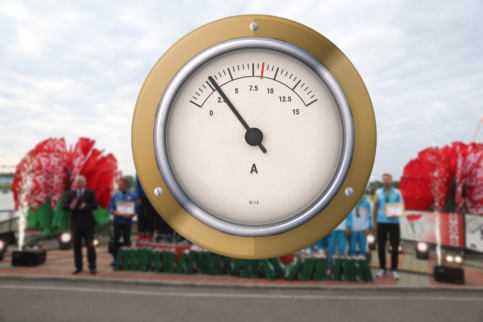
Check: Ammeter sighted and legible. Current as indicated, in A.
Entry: 3 A
